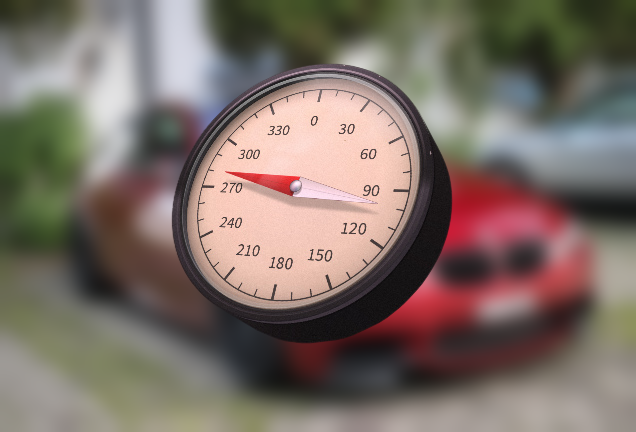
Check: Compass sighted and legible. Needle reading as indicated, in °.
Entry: 280 °
